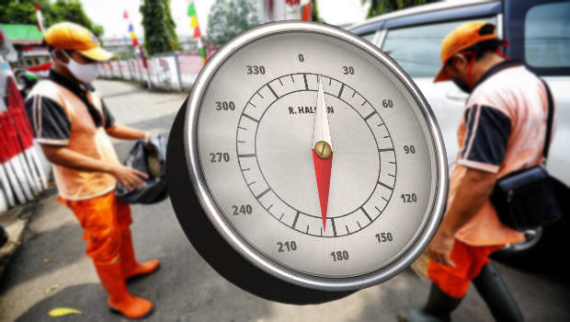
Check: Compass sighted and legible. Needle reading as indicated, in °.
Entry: 190 °
